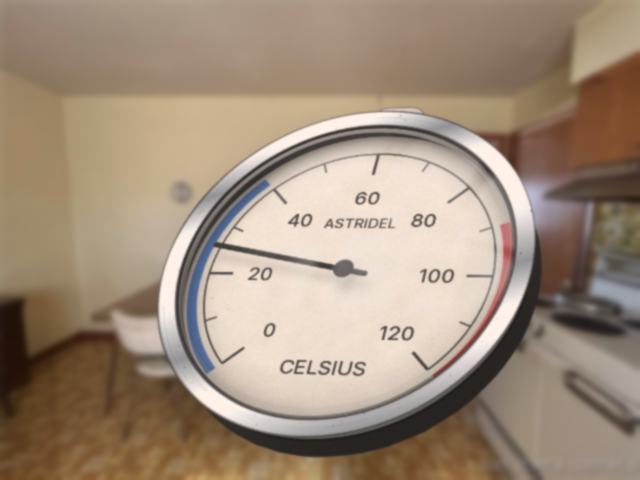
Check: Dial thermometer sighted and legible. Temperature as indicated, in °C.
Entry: 25 °C
